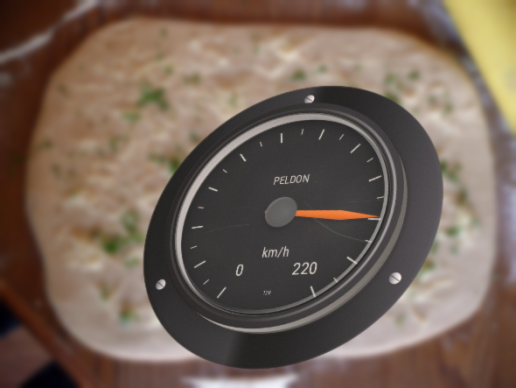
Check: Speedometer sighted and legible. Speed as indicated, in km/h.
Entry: 180 km/h
